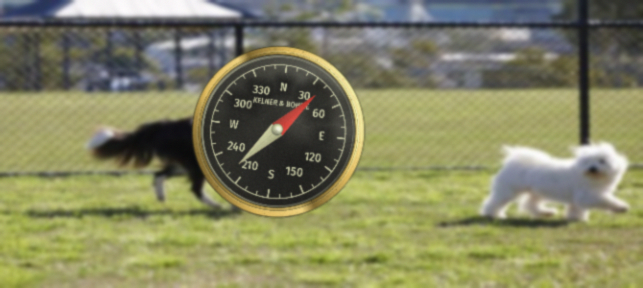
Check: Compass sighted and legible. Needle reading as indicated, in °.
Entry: 40 °
